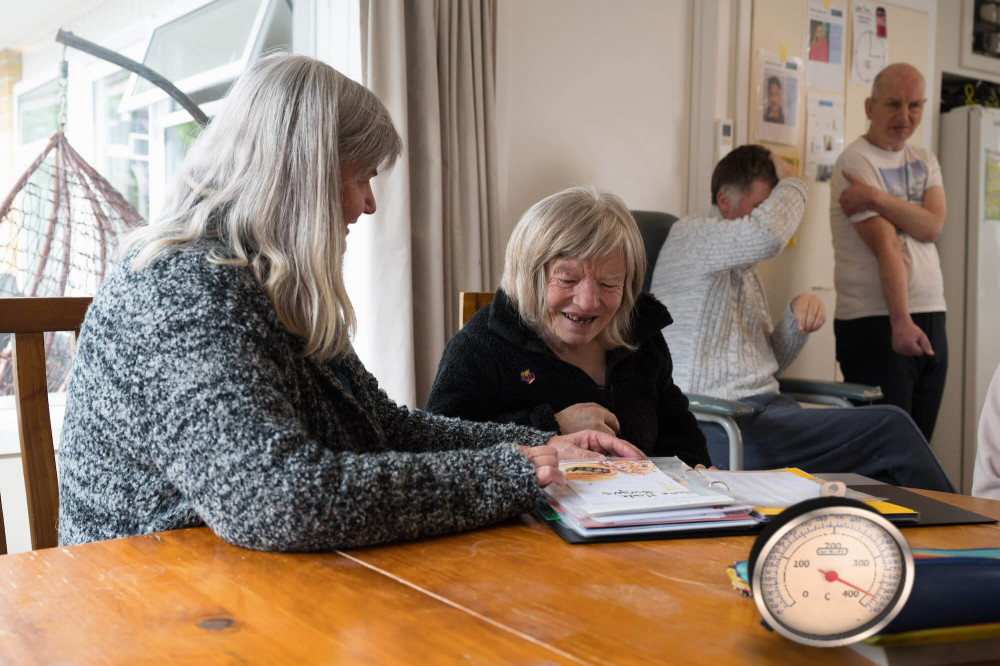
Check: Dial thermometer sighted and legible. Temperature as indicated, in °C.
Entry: 375 °C
